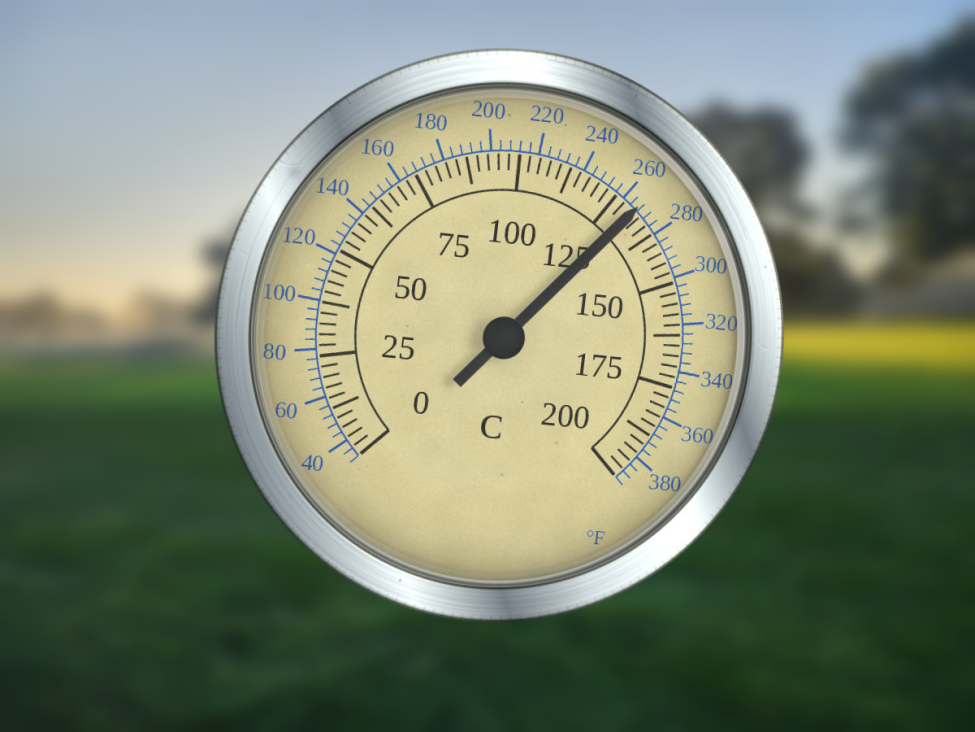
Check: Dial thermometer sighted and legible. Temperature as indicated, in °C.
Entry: 130 °C
